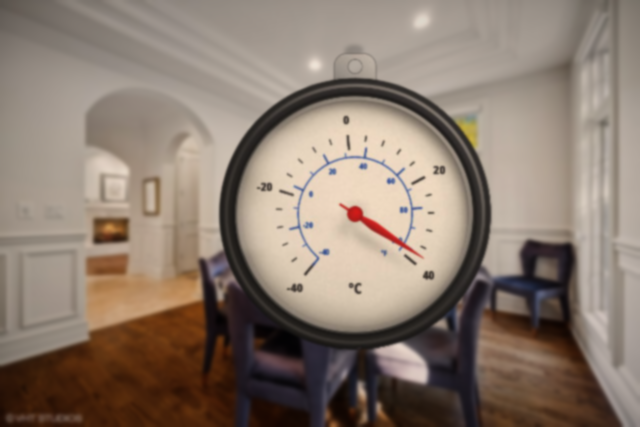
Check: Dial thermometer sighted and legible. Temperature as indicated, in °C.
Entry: 38 °C
